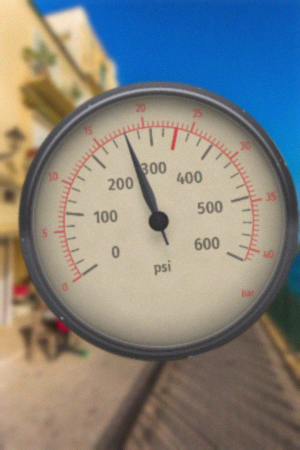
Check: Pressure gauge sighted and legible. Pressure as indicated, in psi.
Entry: 260 psi
